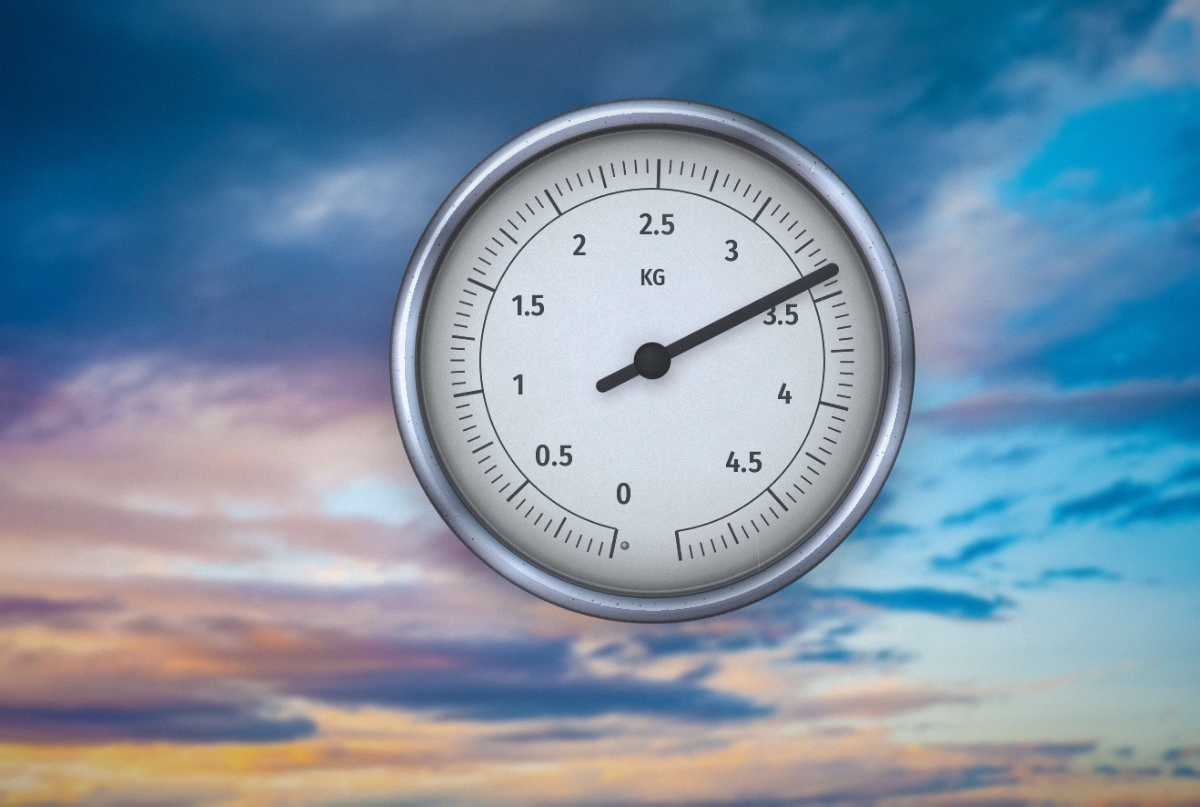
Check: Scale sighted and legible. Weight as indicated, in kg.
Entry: 3.4 kg
